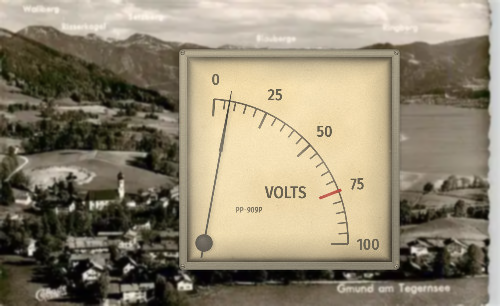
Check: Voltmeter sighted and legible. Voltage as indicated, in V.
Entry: 7.5 V
